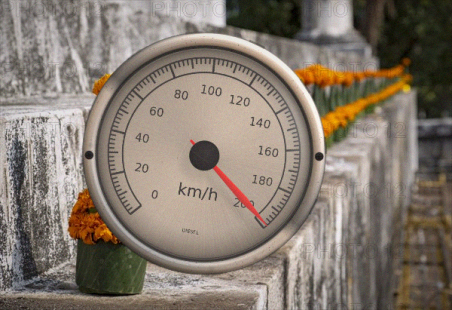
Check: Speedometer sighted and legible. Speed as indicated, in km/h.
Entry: 198 km/h
